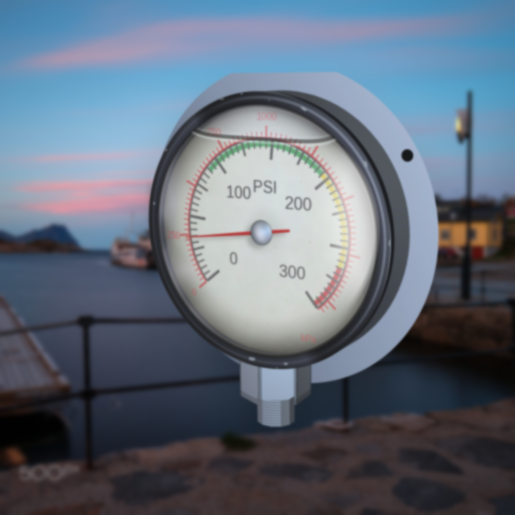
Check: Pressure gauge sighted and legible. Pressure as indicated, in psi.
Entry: 35 psi
